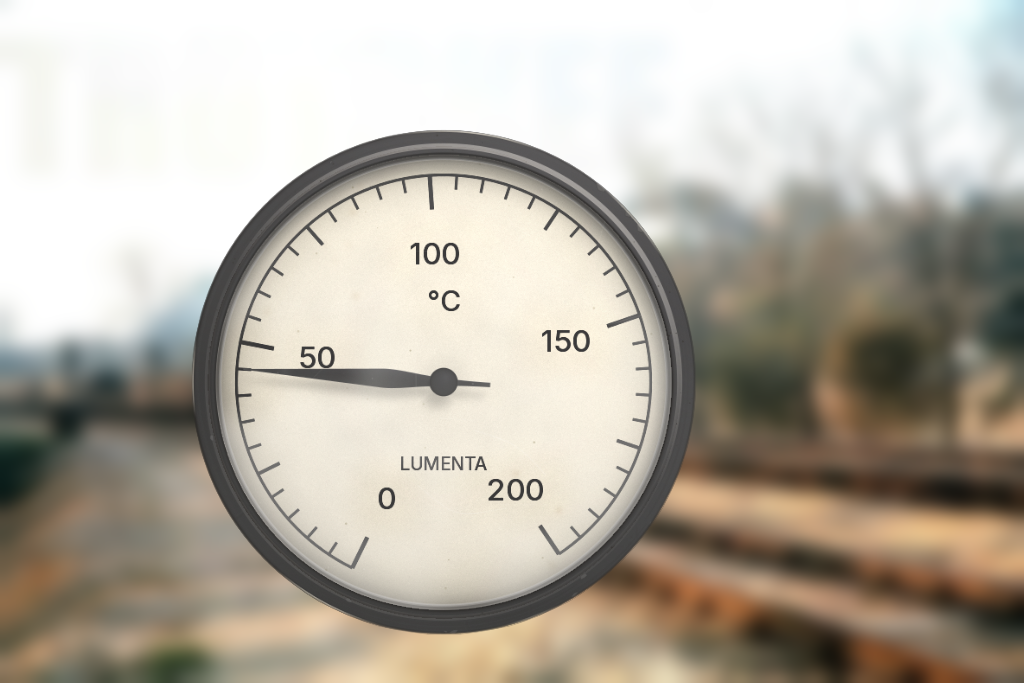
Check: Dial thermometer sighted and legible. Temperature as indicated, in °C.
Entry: 45 °C
